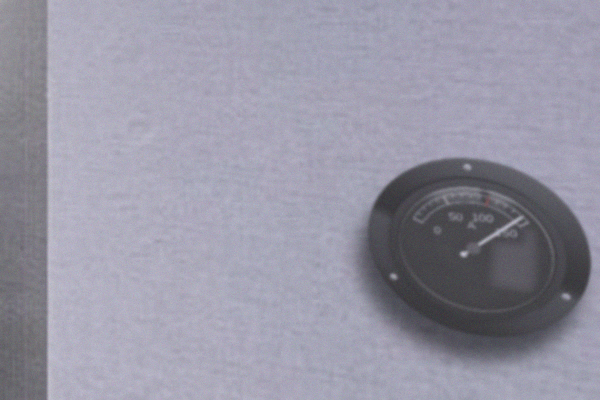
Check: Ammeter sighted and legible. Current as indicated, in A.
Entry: 140 A
